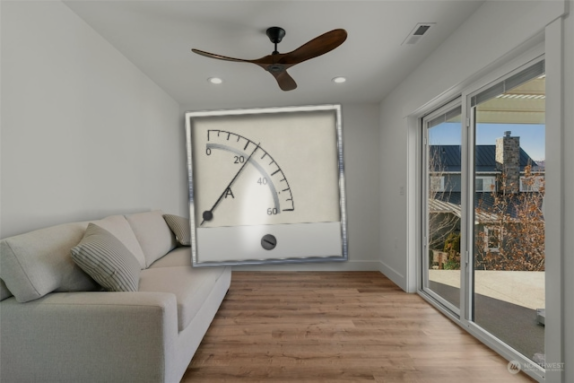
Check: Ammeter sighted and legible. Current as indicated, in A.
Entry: 25 A
